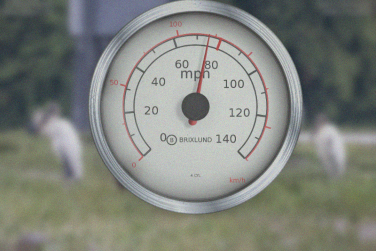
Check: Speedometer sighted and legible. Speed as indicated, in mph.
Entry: 75 mph
